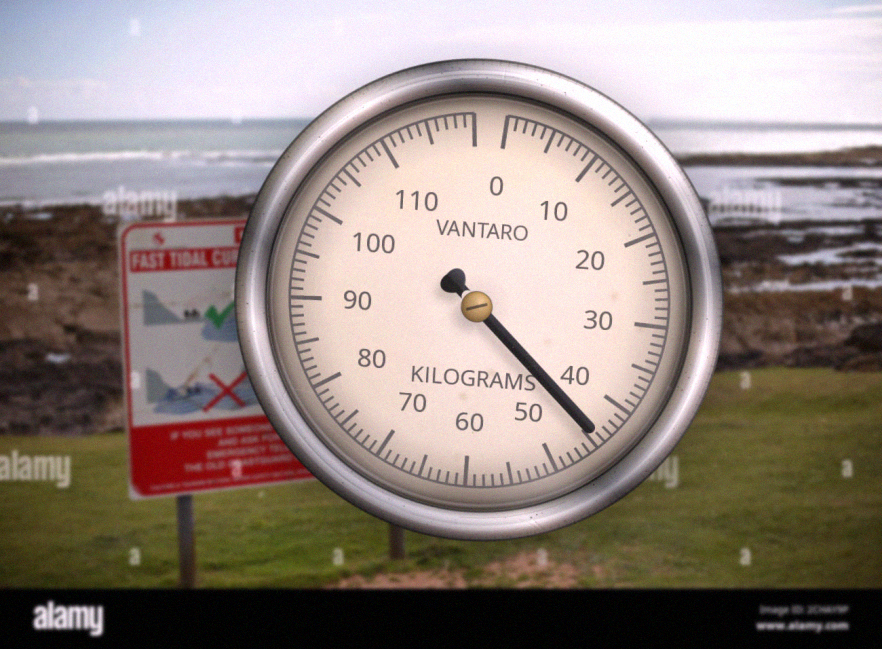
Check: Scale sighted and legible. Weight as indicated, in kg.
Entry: 44 kg
